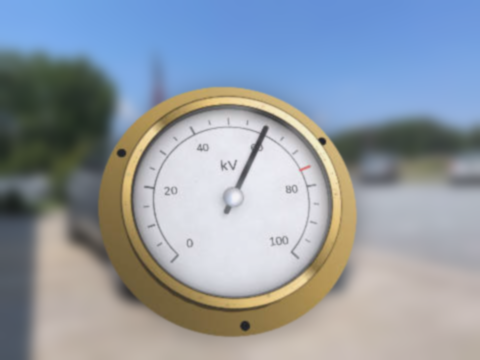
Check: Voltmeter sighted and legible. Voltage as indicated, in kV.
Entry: 60 kV
